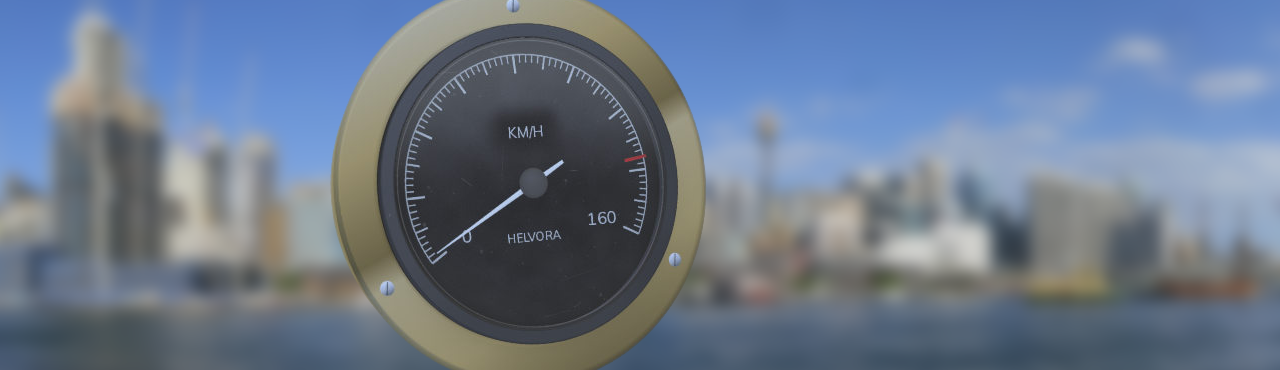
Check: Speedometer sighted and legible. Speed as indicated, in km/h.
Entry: 2 km/h
